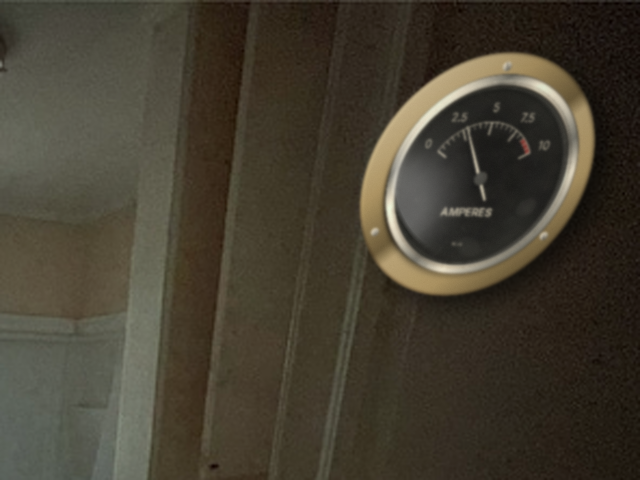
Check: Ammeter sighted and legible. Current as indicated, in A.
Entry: 2.5 A
